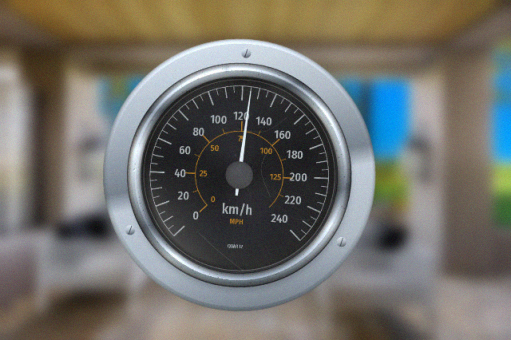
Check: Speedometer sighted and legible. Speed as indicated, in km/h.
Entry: 125 km/h
